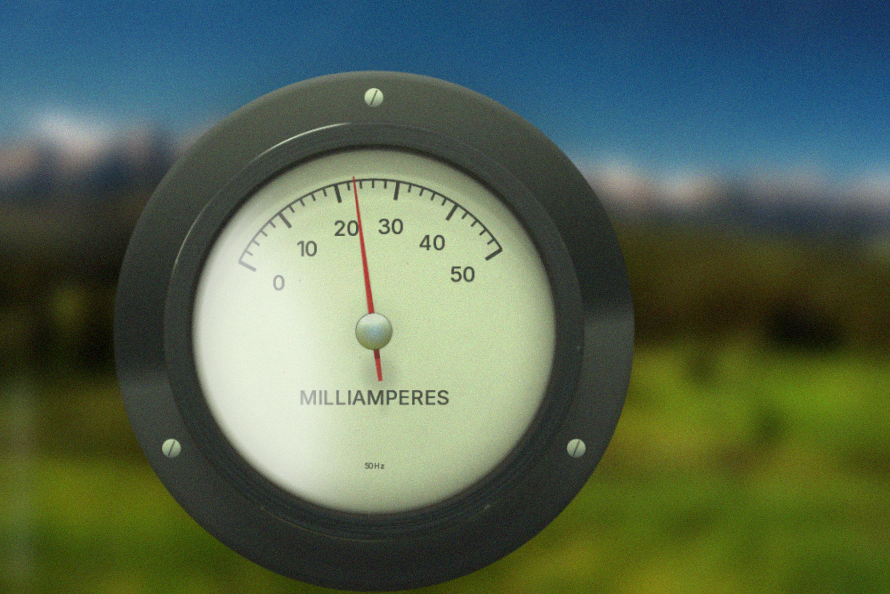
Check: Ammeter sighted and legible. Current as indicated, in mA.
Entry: 23 mA
